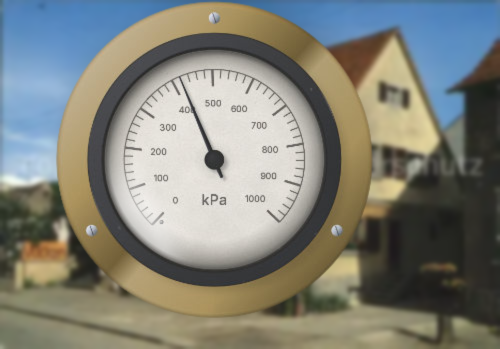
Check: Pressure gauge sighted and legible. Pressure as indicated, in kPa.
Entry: 420 kPa
